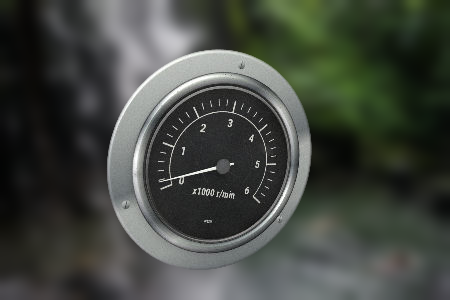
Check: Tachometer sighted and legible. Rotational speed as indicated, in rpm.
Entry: 200 rpm
